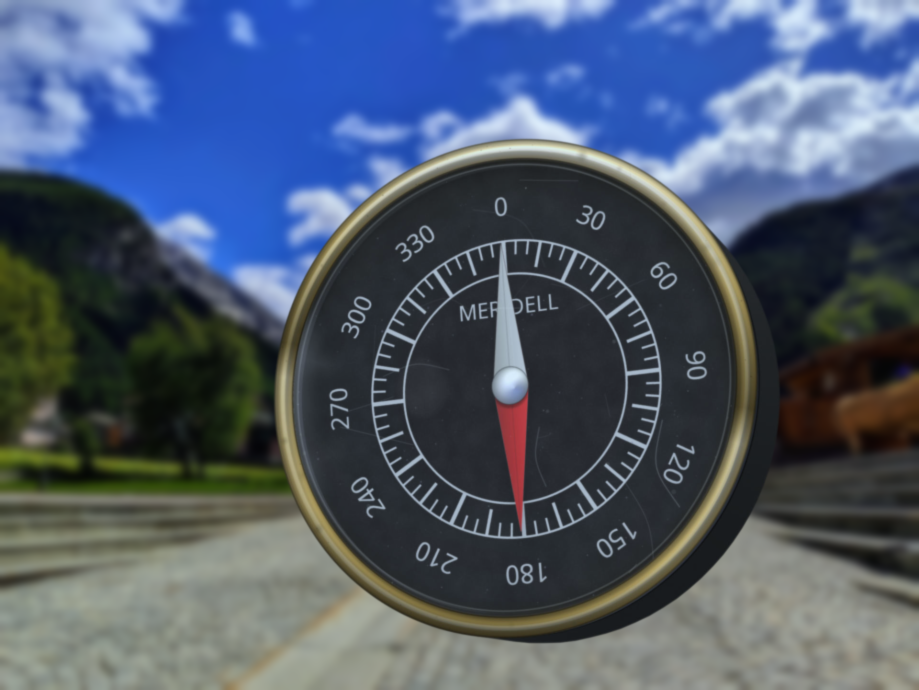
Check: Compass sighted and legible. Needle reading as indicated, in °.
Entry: 180 °
